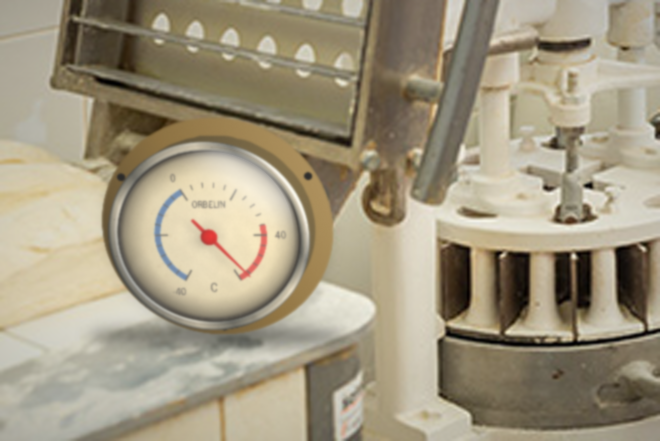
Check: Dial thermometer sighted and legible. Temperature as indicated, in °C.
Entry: 56 °C
